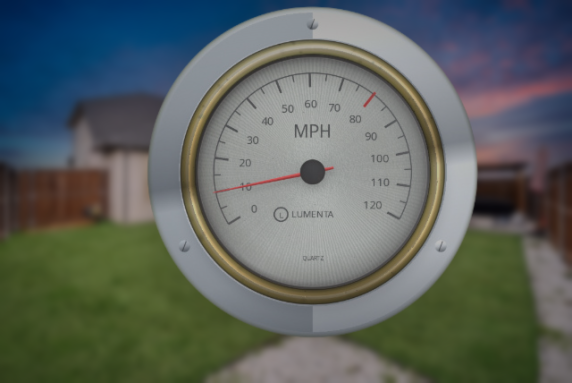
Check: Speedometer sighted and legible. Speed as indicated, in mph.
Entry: 10 mph
